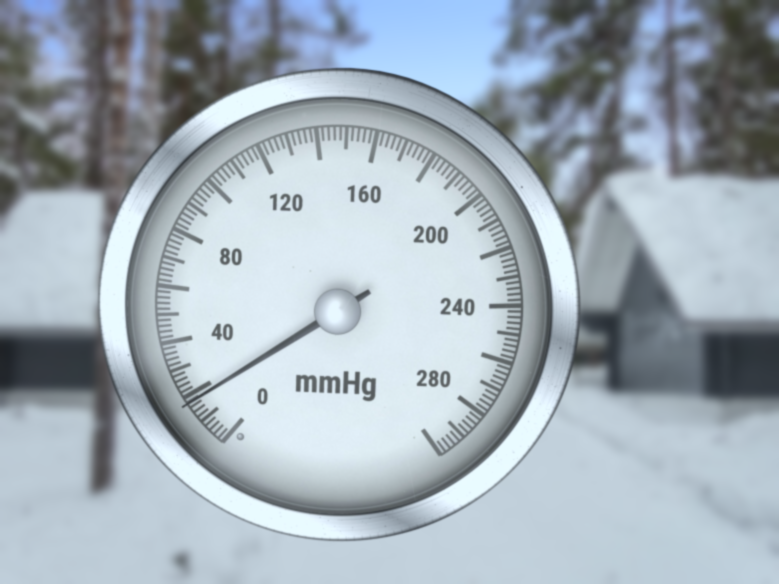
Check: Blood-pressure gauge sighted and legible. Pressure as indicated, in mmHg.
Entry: 18 mmHg
